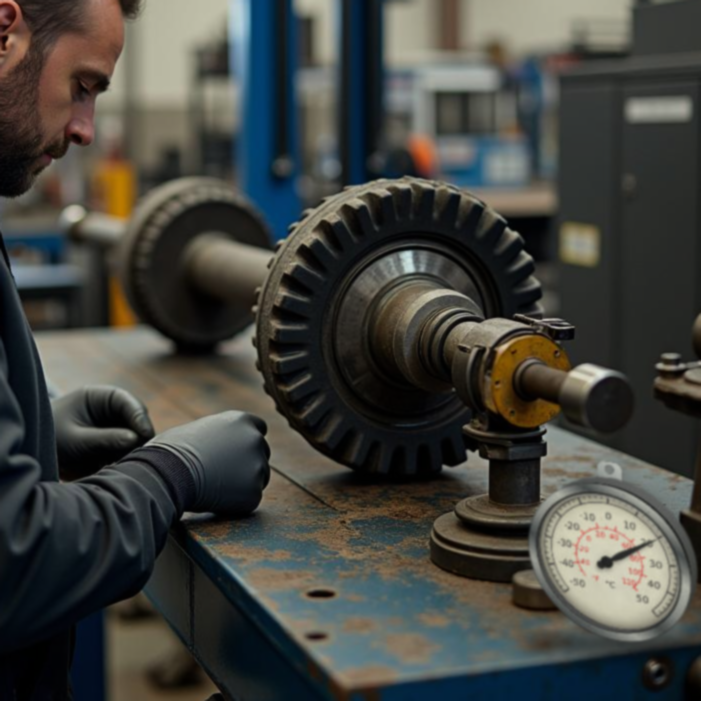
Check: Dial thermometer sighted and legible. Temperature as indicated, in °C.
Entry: 20 °C
